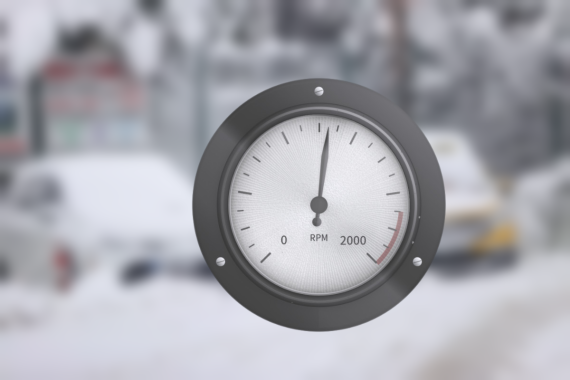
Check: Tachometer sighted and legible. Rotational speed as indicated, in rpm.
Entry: 1050 rpm
